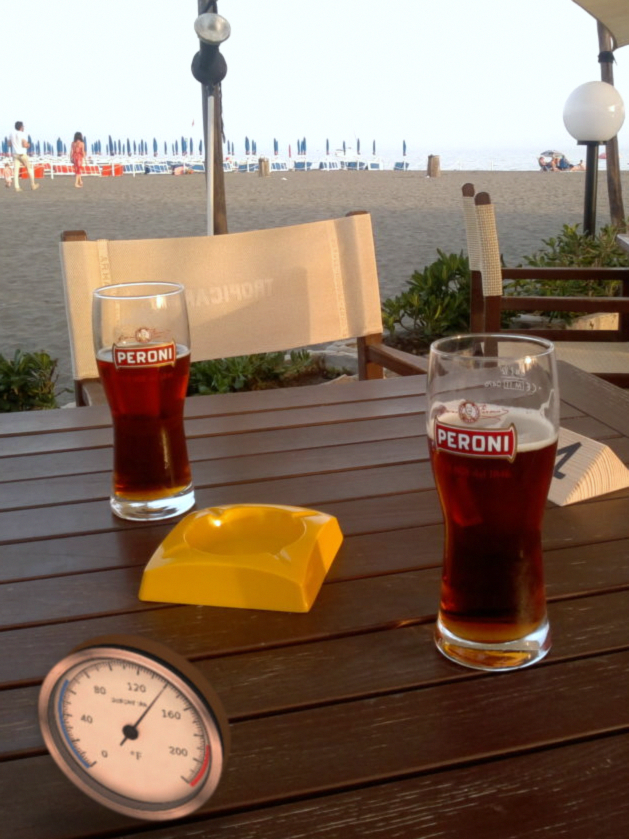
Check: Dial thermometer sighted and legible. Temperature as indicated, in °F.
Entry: 140 °F
